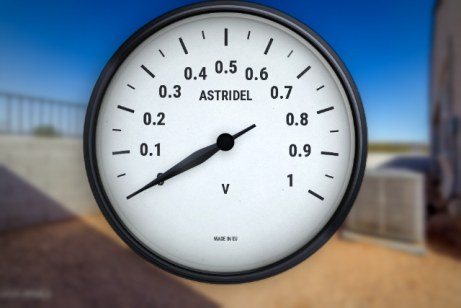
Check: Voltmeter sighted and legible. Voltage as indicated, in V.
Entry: 0 V
